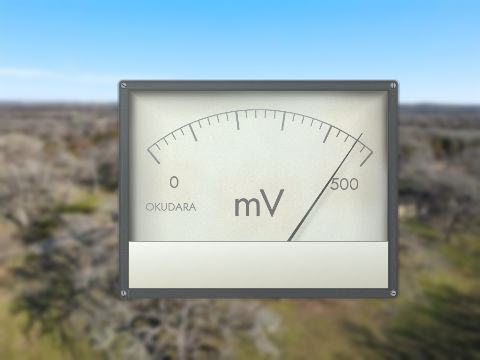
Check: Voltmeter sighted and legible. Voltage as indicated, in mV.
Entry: 460 mV
